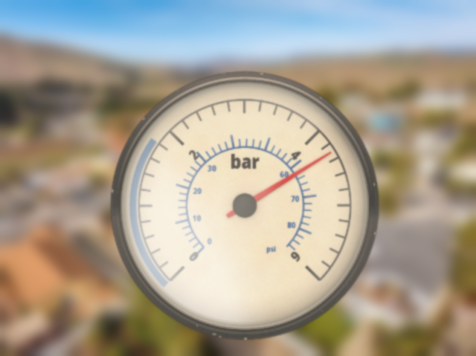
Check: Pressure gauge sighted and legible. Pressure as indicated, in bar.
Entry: 4.3 bar
